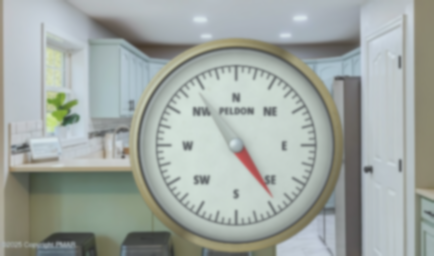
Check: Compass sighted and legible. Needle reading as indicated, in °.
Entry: 145 °
